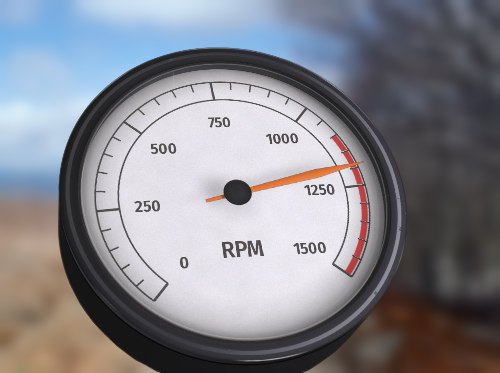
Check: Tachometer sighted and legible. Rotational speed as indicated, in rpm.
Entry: 1200 rpm
